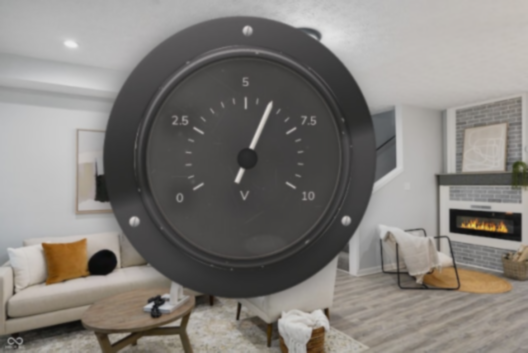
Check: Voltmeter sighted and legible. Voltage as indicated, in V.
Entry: 6 V
